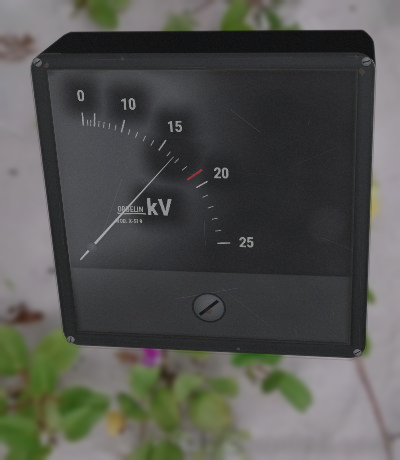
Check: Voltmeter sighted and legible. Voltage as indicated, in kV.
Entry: 16.5 kV
